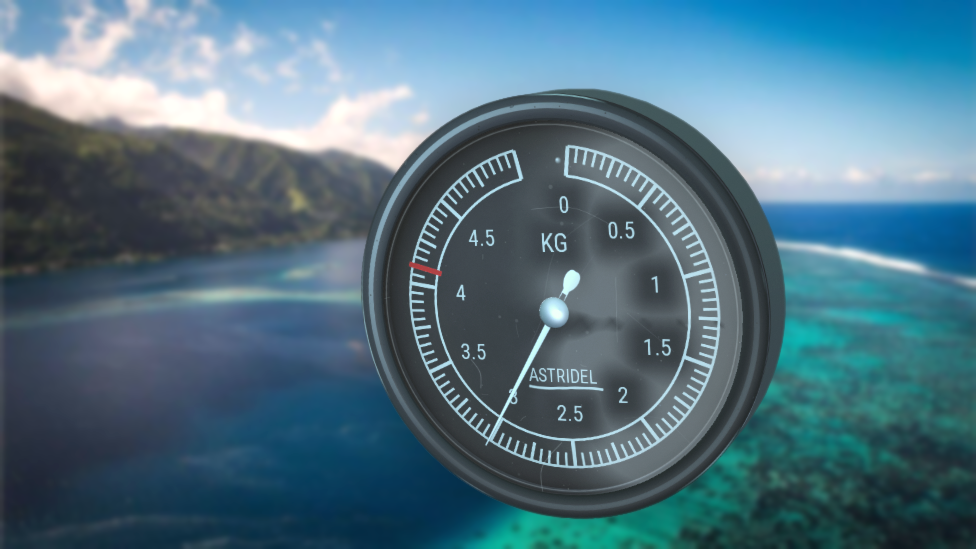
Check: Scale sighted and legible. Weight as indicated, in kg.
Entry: 3 kg
